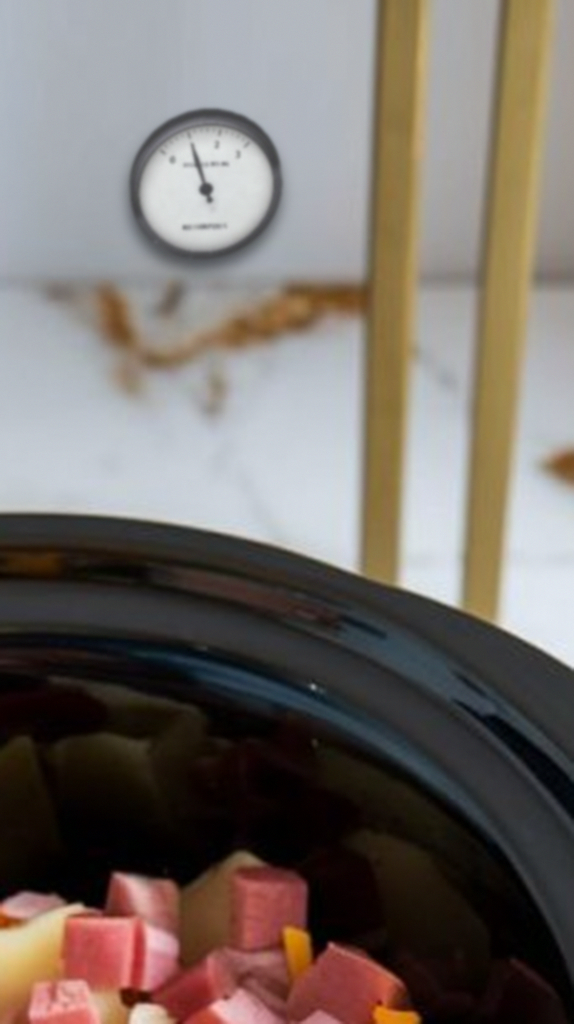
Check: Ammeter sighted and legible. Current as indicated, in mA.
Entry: 1 mA
